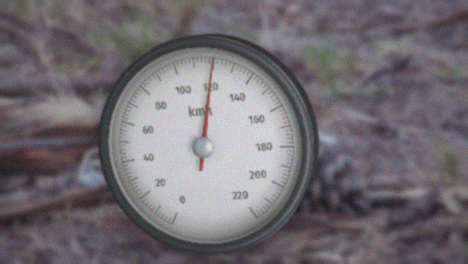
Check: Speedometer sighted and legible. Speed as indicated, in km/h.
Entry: 120 km/h
